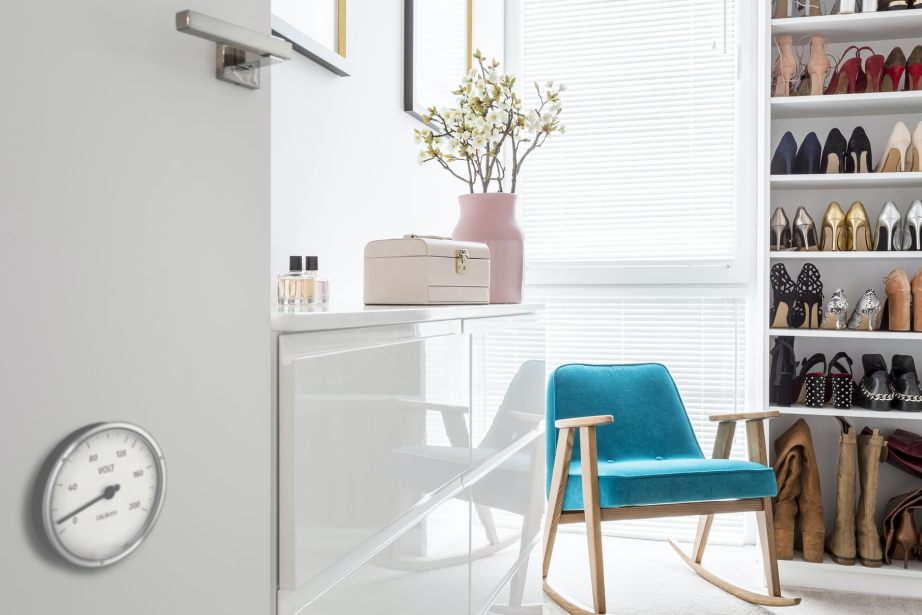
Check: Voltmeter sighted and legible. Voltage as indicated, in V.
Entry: 10 V
